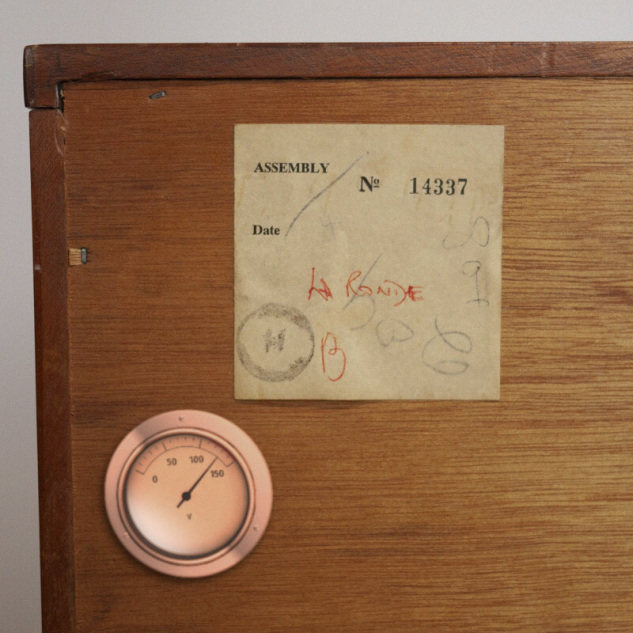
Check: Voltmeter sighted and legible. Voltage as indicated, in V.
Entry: 130 V
